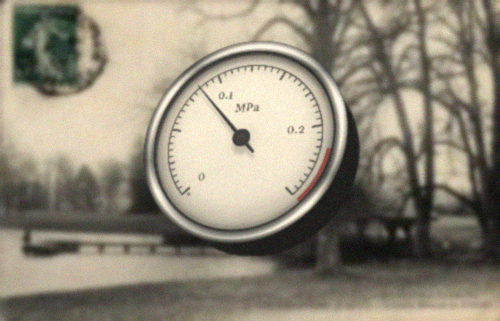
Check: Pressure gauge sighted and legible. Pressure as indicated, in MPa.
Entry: 0.085 MPa
